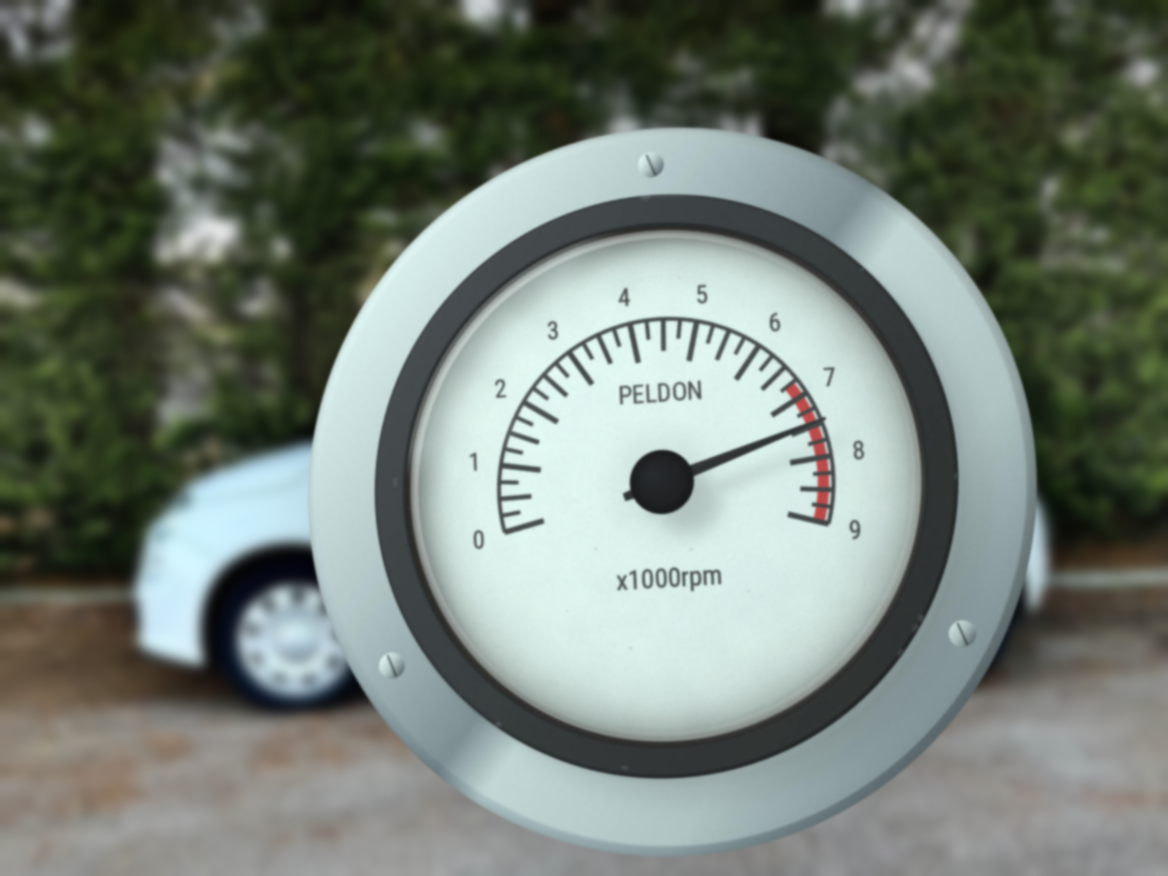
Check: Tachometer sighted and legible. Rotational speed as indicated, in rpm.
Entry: 7500 rpm
